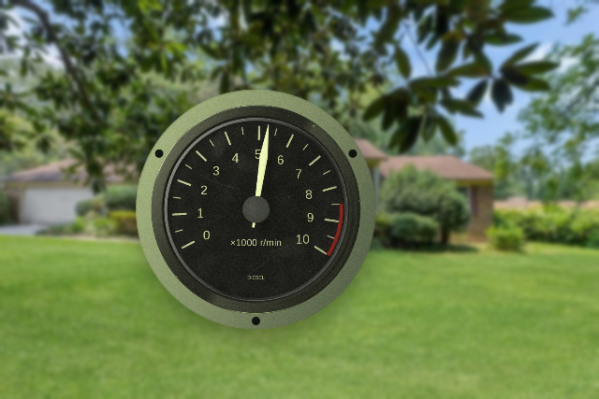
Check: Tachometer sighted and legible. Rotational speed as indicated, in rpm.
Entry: 5250 rpm
